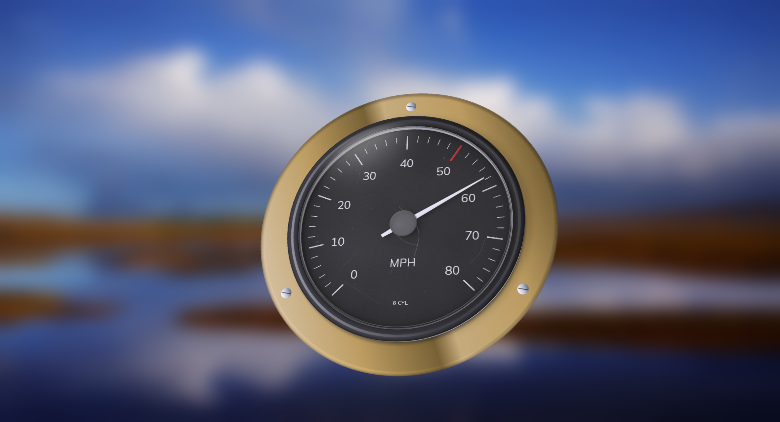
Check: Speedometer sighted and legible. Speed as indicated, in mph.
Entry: 58 mph
